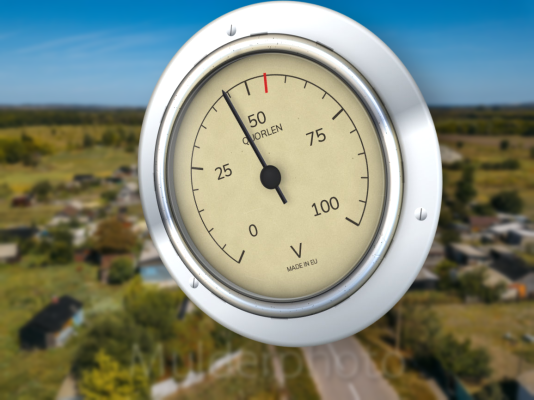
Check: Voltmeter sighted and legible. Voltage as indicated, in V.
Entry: 45 V
